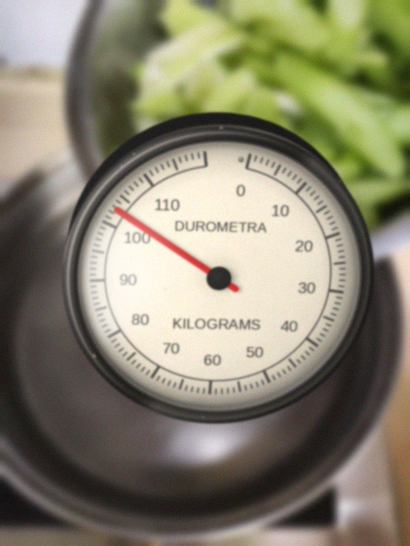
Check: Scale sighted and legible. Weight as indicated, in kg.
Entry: 103 kg
